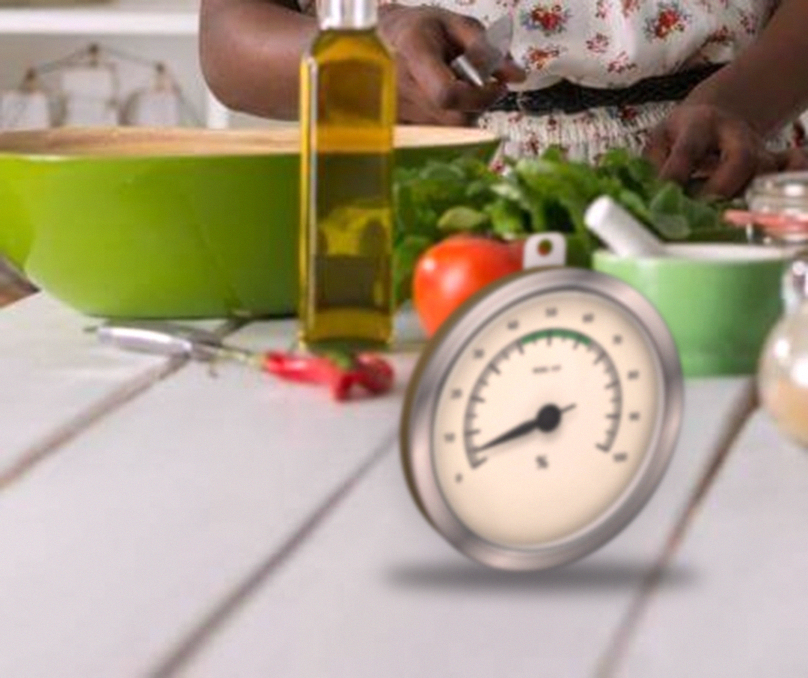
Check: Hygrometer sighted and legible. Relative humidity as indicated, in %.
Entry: 5 %
